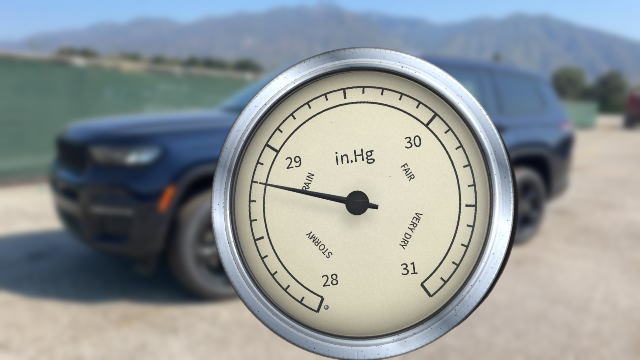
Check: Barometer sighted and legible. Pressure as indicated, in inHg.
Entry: 28.8 inHg
